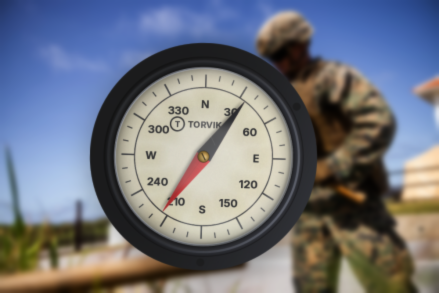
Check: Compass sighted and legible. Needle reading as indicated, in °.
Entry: 215 °
